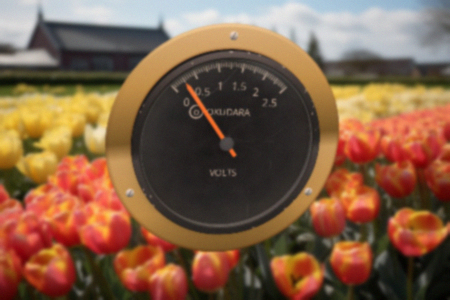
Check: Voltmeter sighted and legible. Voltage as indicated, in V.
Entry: 0.25 V
